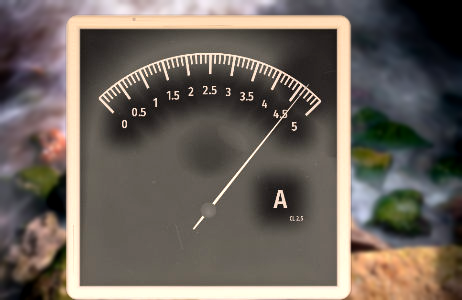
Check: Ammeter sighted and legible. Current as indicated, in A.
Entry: 4.6 A
